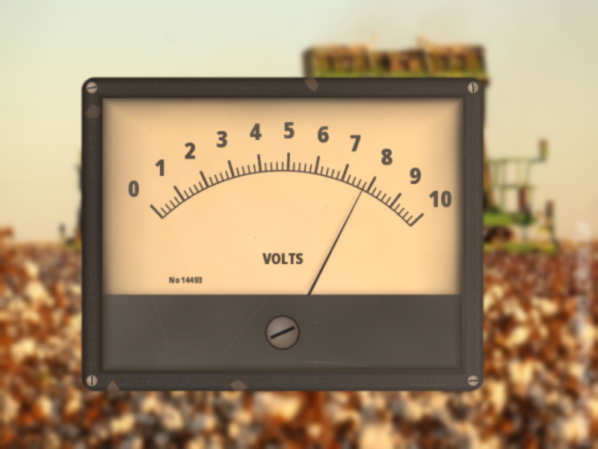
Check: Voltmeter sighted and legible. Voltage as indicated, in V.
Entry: 7.8 V
